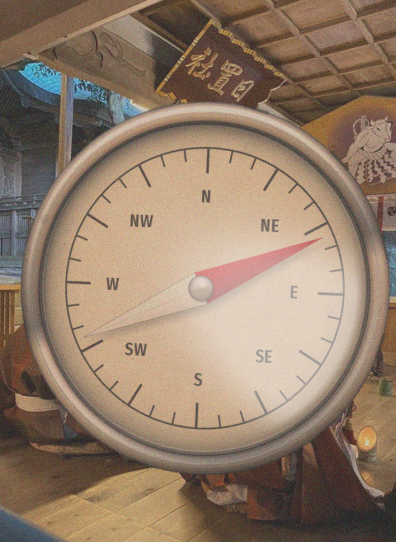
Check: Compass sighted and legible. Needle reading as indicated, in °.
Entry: 65 °
